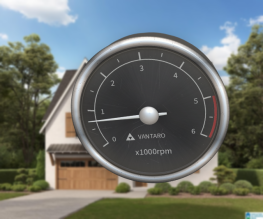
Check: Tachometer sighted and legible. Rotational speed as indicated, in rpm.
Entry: 750 rpm
